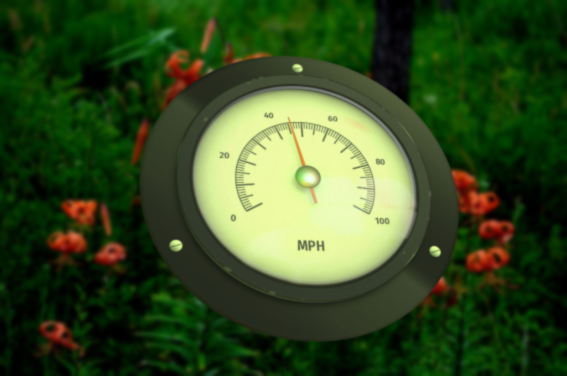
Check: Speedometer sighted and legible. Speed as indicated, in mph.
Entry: 45 mph
